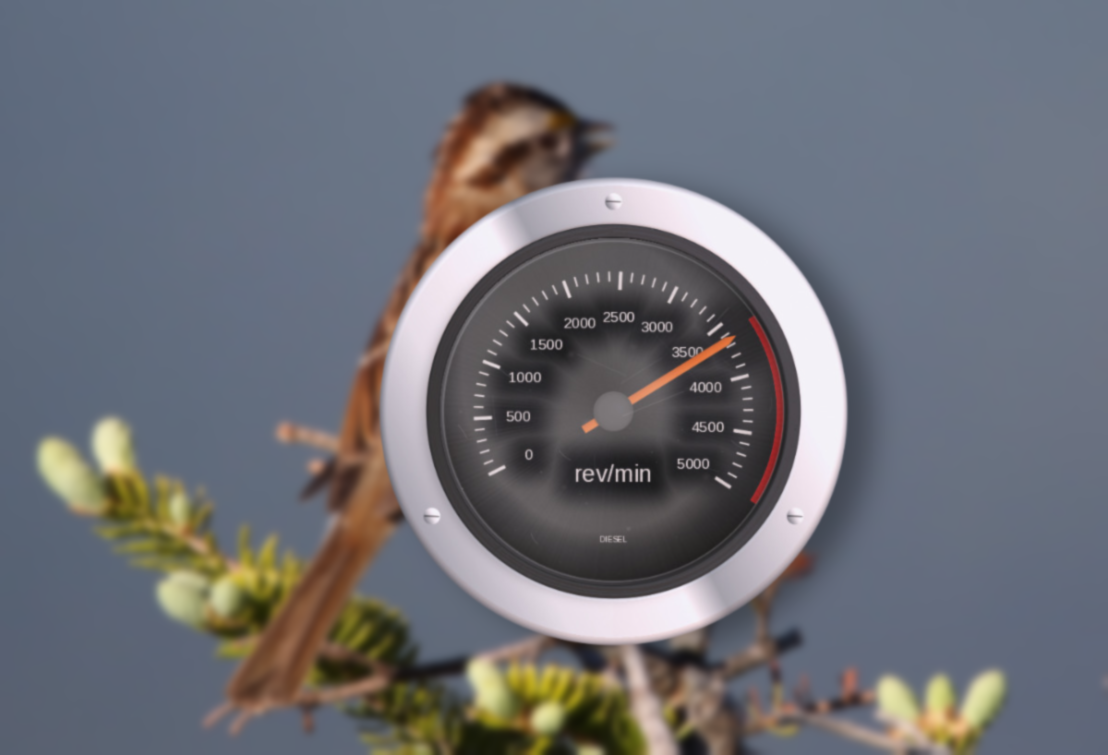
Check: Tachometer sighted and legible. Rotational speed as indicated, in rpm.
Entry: 3650 rpm
